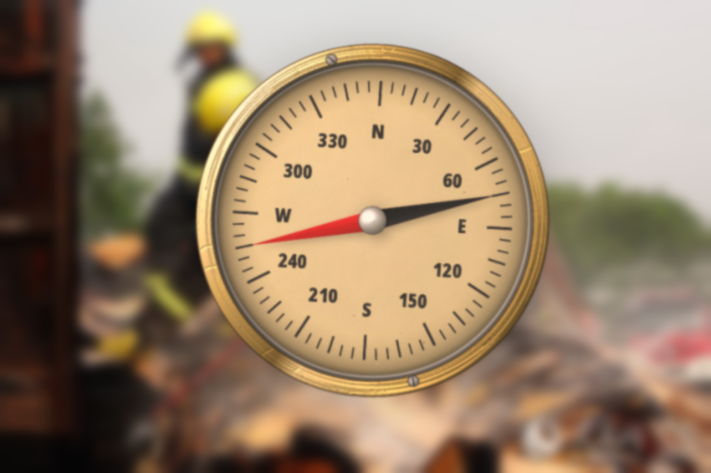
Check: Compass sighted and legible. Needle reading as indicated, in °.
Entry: 255 °
